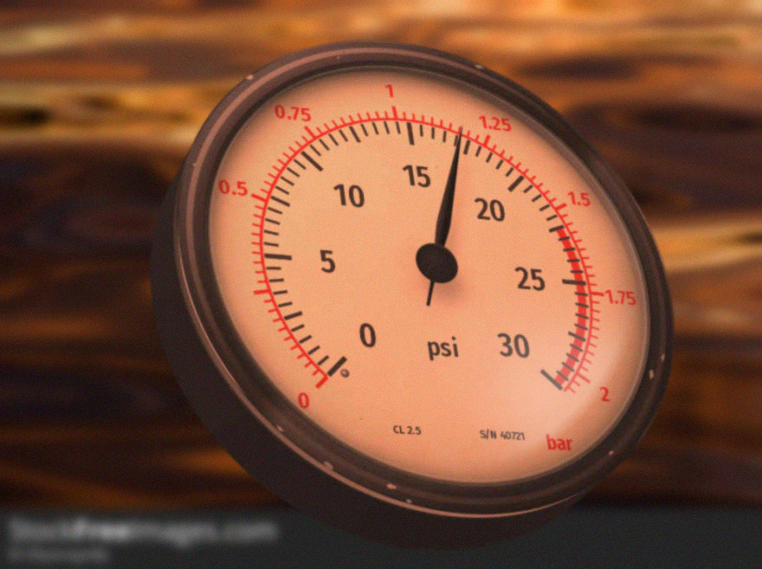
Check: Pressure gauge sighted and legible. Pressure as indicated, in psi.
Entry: 17 psi
